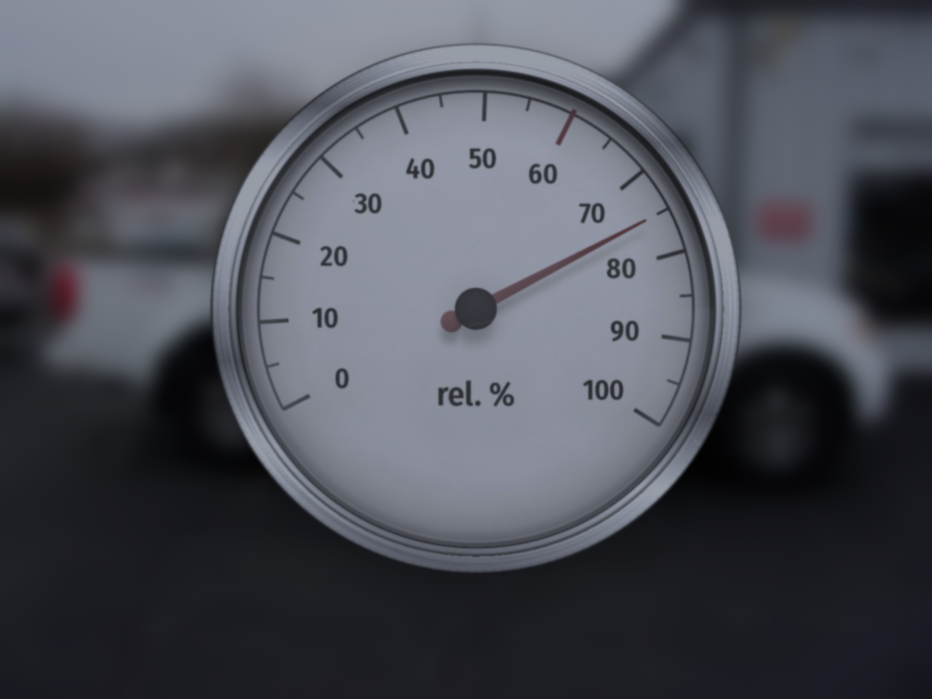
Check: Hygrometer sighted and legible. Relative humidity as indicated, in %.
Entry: 75 %
